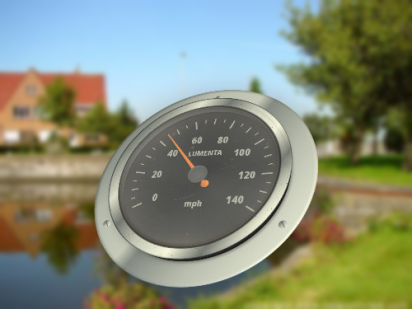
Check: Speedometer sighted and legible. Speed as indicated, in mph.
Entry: 45 mph
